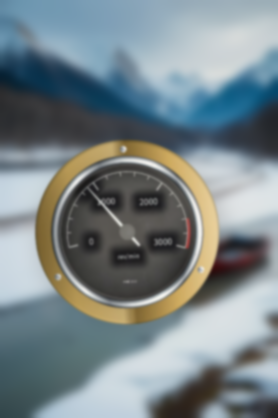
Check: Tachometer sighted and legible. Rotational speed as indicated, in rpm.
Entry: 900 rpm
